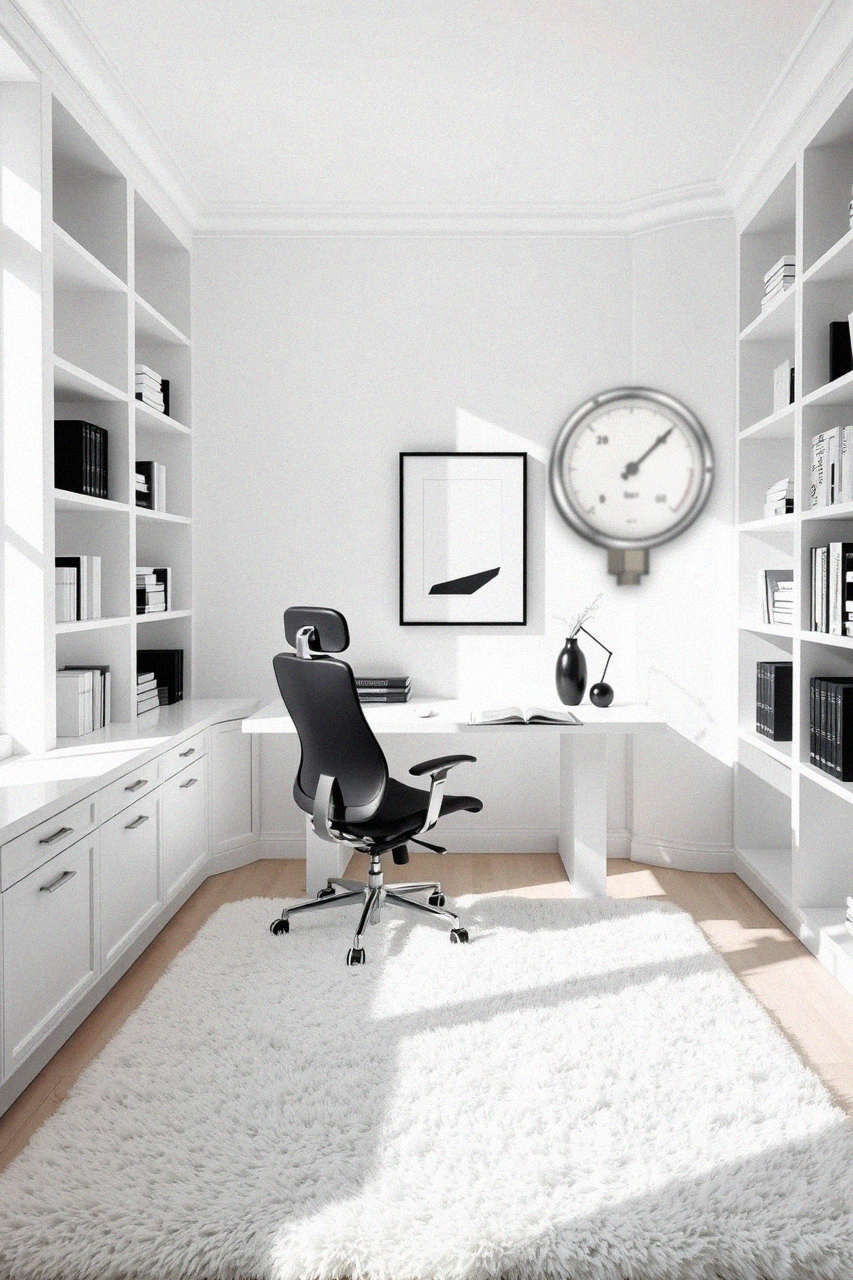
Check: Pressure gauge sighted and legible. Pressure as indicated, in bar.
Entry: 40 bar
